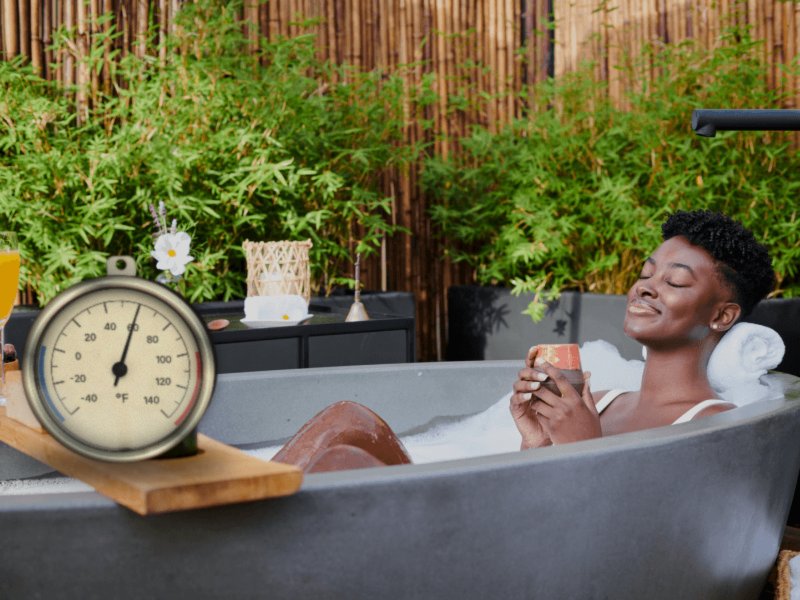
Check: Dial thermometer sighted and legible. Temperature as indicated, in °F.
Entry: 60 °F
